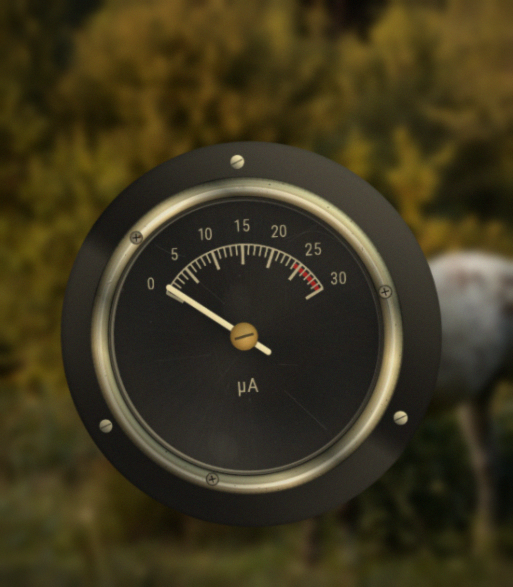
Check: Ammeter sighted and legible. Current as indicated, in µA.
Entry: 1 µA
